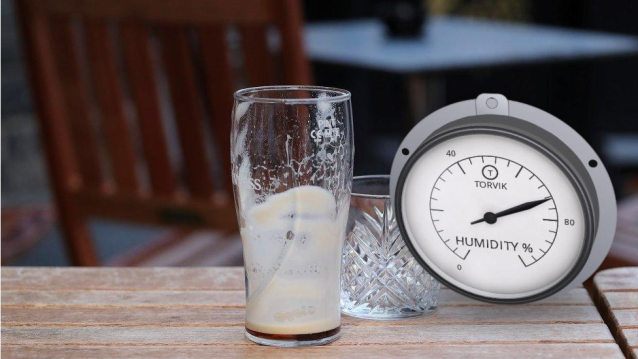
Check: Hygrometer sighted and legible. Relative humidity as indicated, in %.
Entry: 72 %
